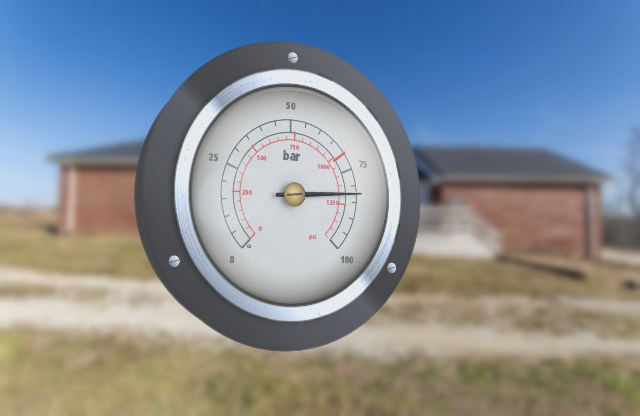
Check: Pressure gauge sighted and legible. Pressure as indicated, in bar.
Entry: 82.5 bar
